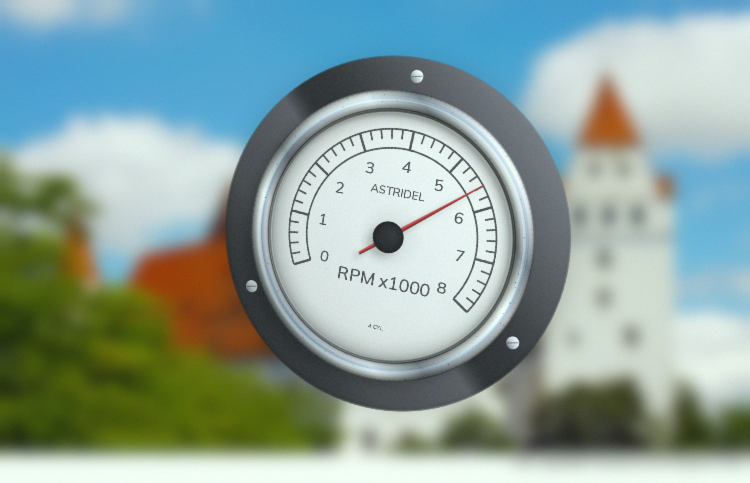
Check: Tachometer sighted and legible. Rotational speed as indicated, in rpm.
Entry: 5600 rpm
